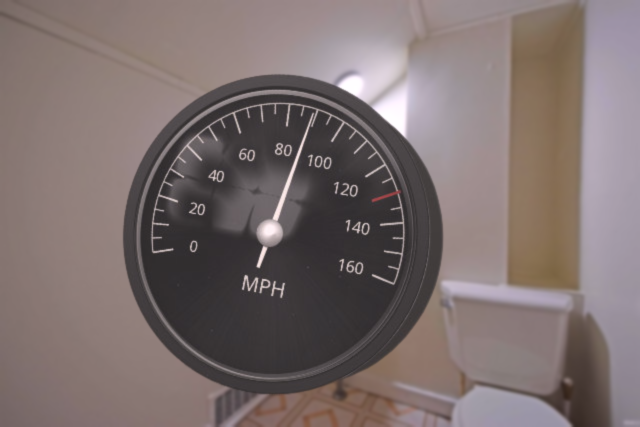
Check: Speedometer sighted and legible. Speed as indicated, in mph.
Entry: 90 mph
